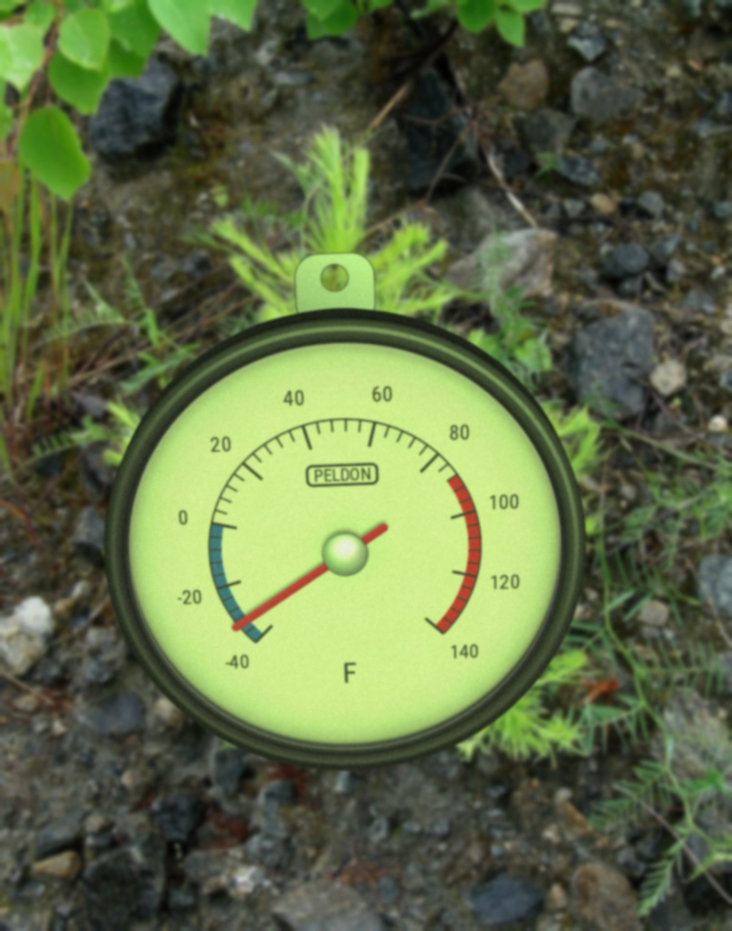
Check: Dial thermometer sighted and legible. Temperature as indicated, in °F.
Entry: -32 °F
